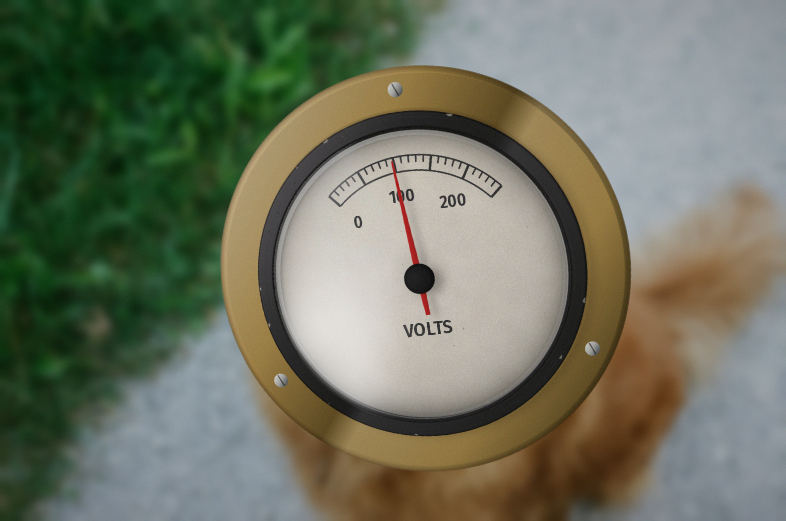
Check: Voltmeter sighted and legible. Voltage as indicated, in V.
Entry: 100 V
